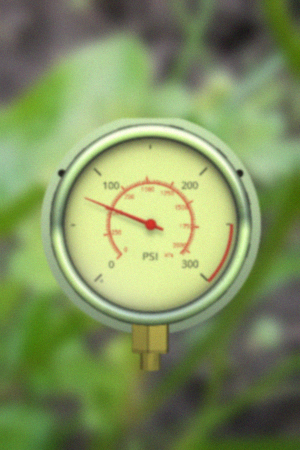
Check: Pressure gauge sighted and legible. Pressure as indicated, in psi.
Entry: 75 psi
